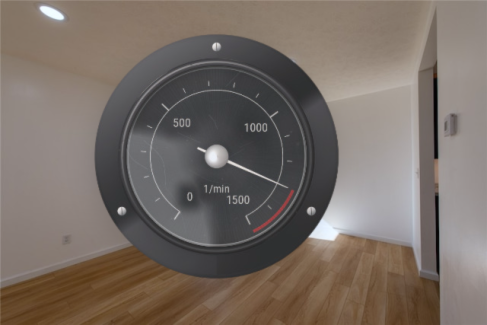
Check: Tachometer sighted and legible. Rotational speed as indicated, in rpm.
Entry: 1300 rpm
